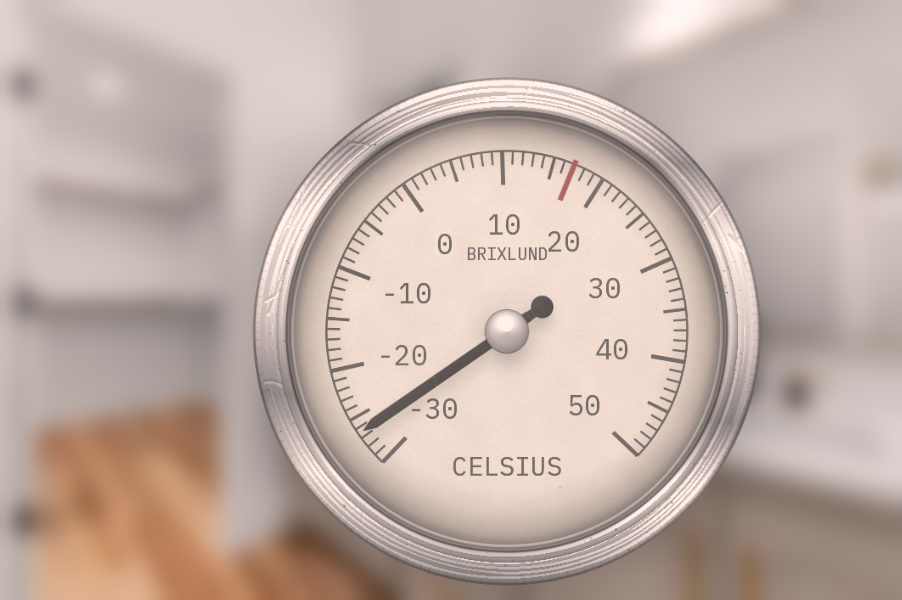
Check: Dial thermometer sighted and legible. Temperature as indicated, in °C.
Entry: -26.5 °C
